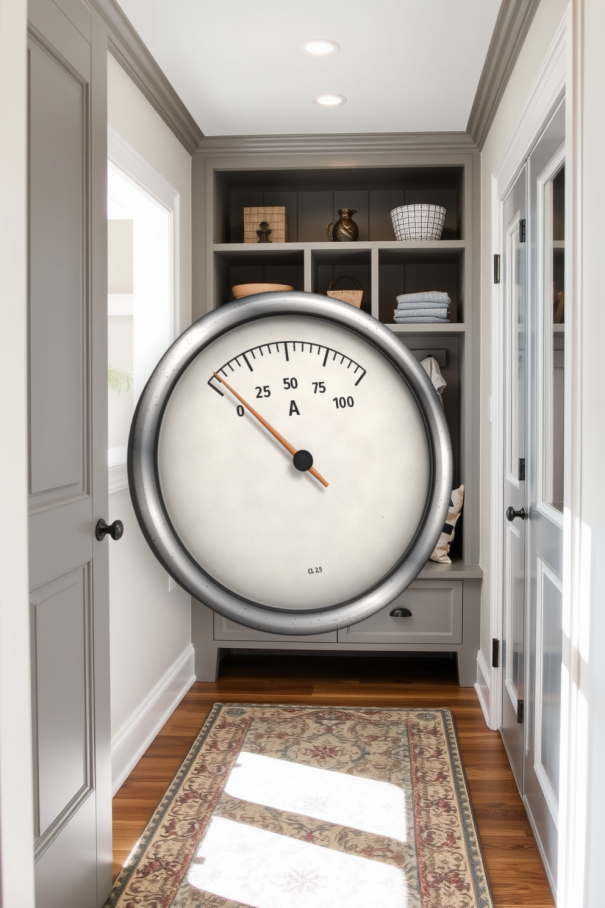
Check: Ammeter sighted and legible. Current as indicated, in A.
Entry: 5 A
